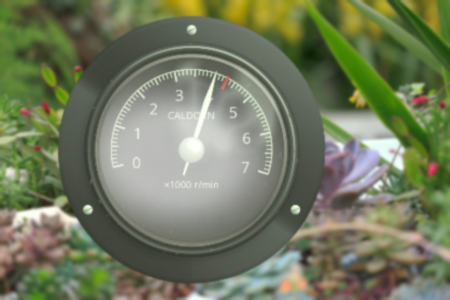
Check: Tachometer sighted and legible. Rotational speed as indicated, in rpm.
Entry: 4000 rpm
